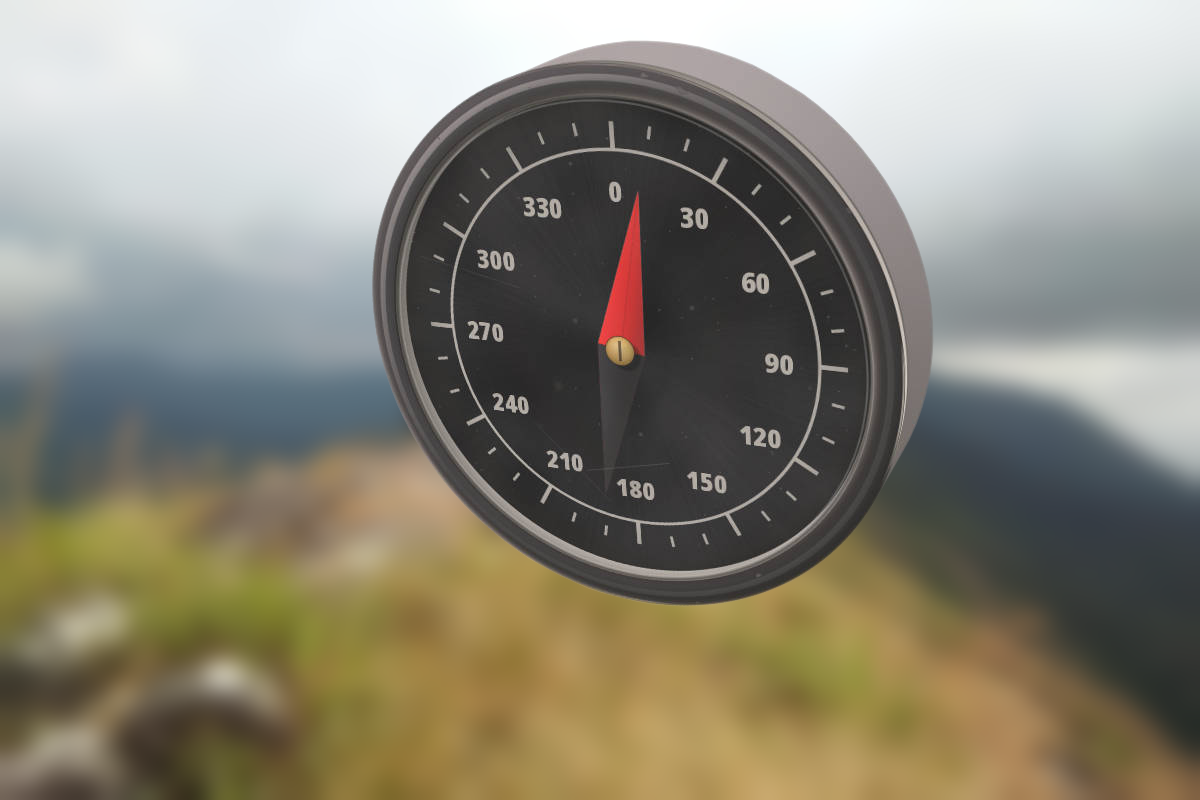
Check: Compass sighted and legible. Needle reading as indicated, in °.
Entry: 10 °
